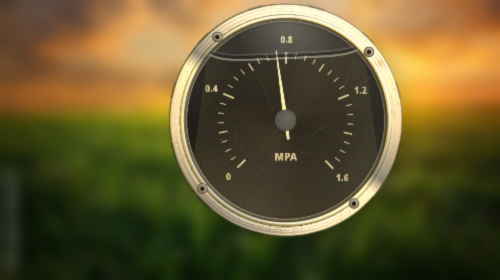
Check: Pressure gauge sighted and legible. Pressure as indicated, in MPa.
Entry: 0.75 MPa
